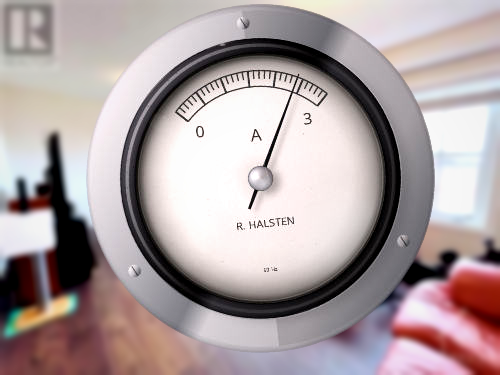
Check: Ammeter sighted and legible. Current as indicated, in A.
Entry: 2.4 A
